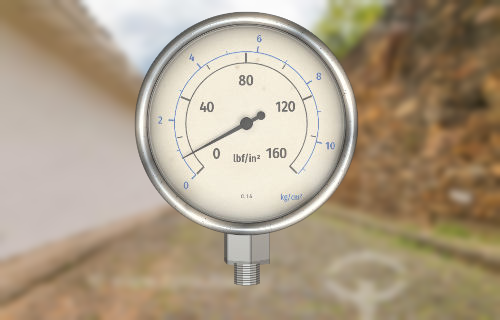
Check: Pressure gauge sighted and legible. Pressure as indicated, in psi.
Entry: 10 psi
